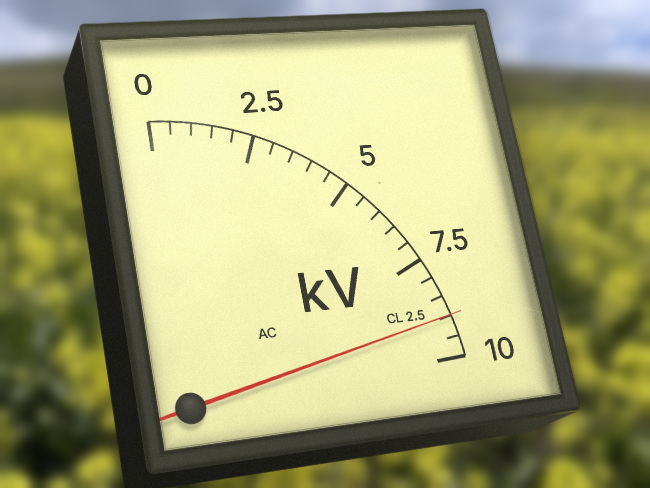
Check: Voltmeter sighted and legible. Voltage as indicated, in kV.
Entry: 9 kV
